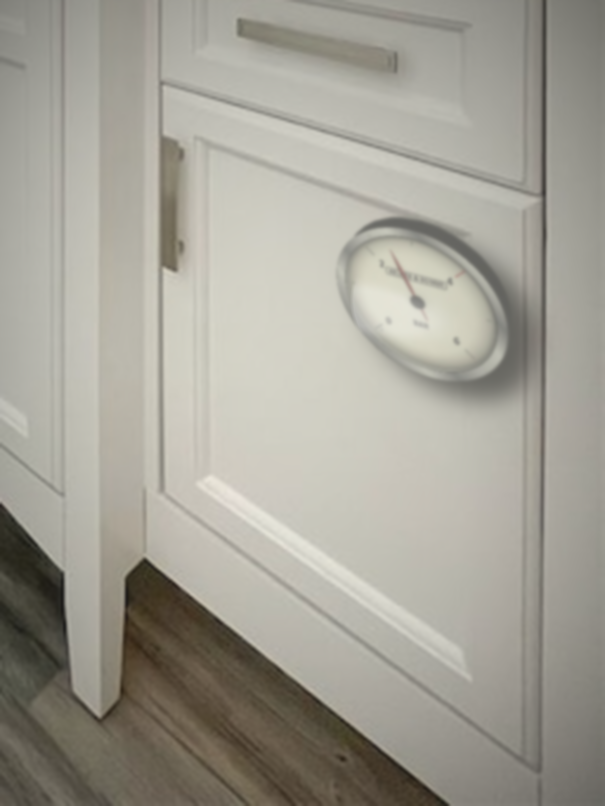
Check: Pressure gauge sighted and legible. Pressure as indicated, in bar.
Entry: 2.5 bar
